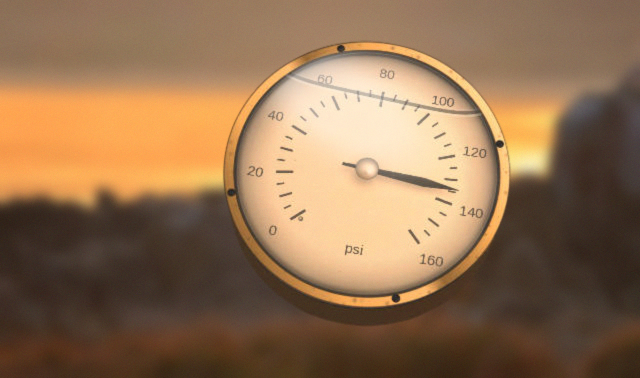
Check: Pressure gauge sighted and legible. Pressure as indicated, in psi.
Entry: 135 psi
